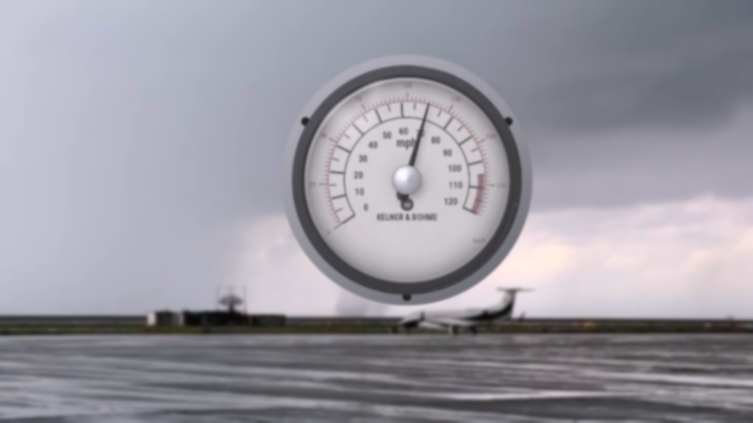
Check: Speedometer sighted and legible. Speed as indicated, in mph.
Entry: 70 mph
